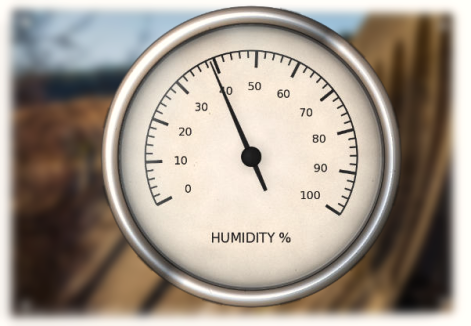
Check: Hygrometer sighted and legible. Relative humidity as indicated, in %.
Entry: 39 %
